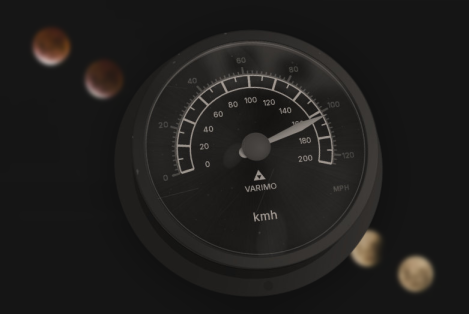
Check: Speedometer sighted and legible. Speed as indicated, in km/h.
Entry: 165 km/h
